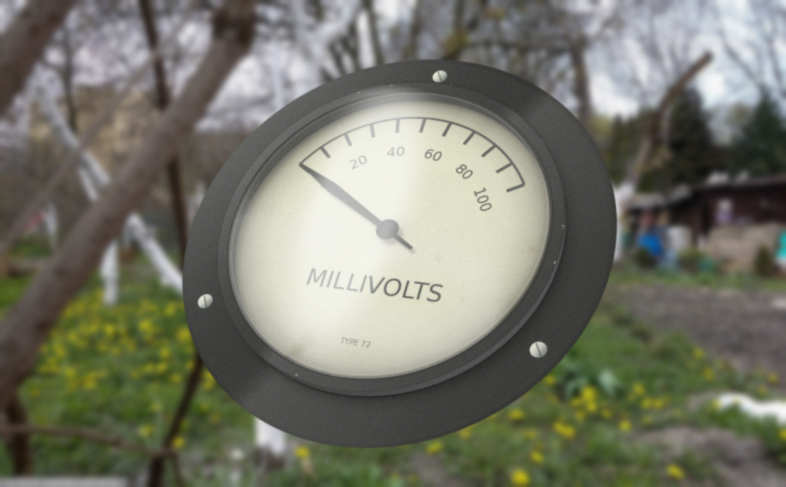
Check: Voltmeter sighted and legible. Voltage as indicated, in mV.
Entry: 0 mV
